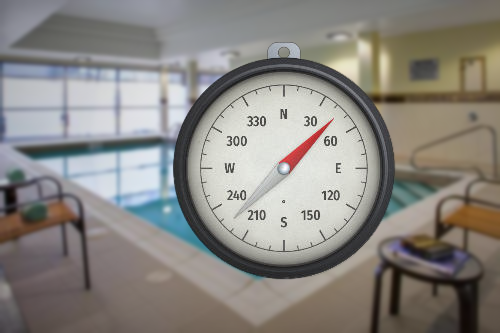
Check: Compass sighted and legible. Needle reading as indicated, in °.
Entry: 45 °
